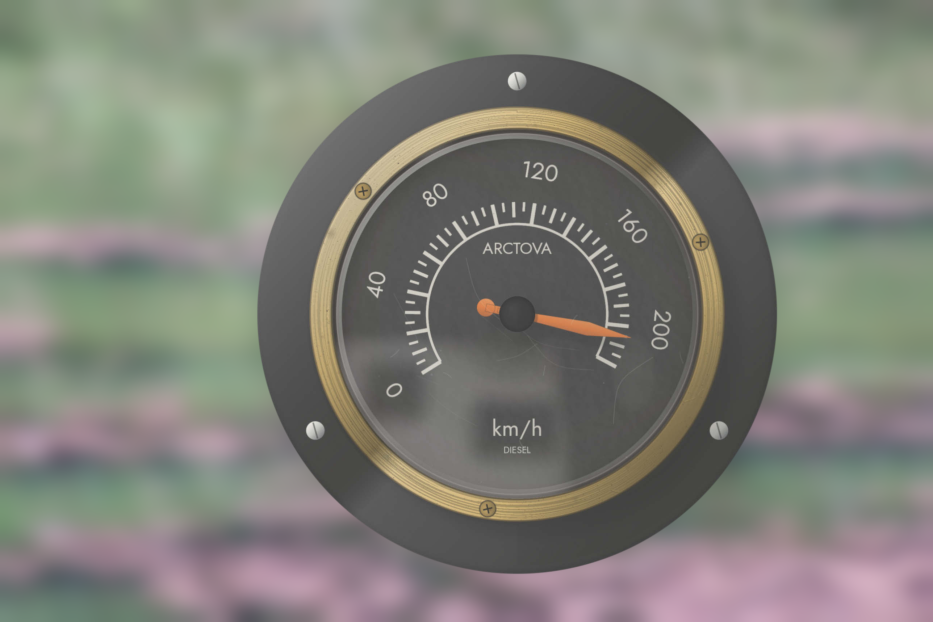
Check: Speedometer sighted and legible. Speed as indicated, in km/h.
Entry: 205 km/h
